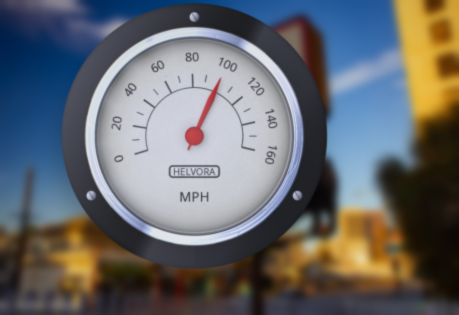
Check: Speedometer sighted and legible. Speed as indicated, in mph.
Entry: 100 mph
